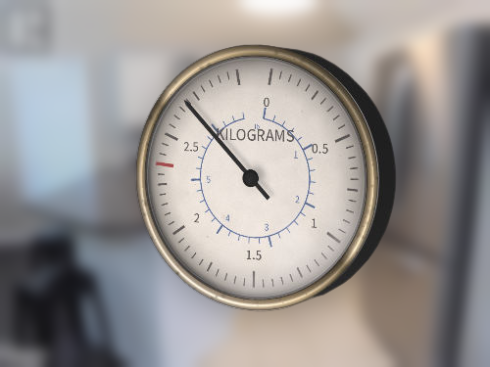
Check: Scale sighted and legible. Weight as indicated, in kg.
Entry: 2.7 kg
